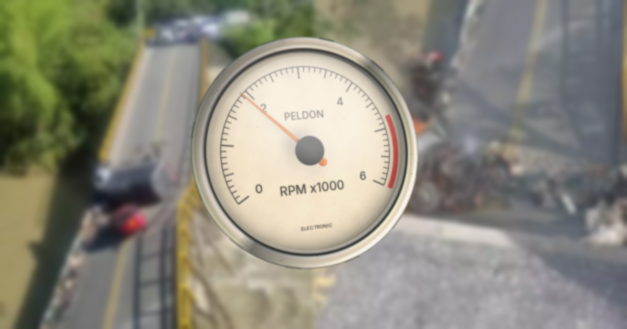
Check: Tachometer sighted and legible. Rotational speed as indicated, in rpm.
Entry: 1900 rpm
